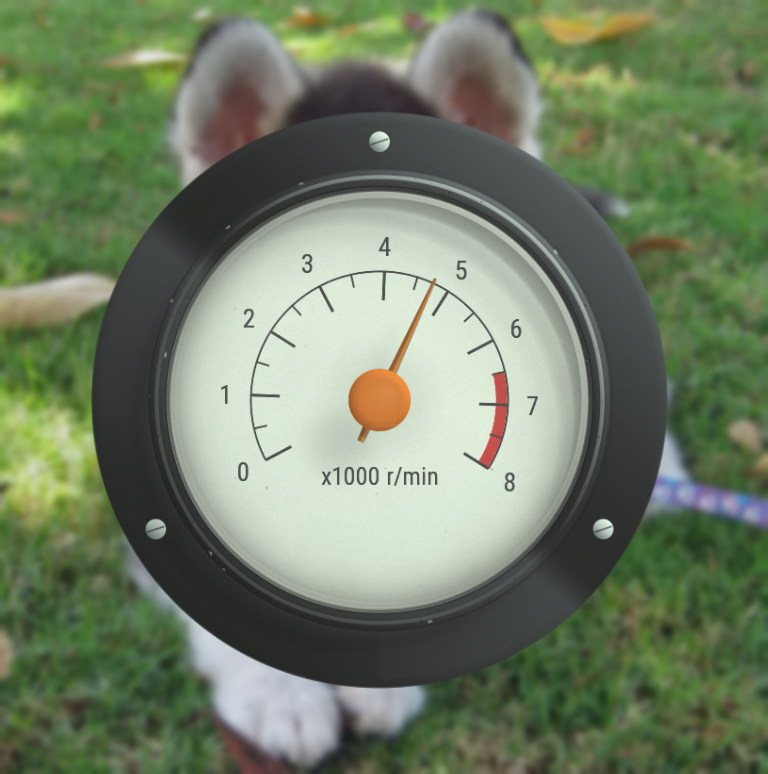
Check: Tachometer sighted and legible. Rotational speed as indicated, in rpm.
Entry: 4750 rpm
